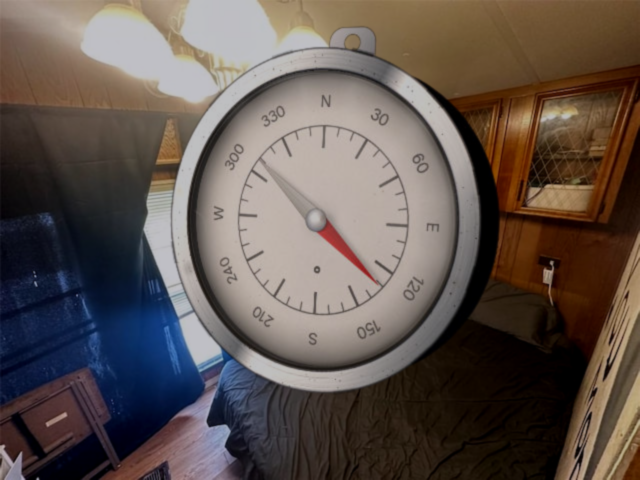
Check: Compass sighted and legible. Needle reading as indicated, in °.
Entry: 130 °
